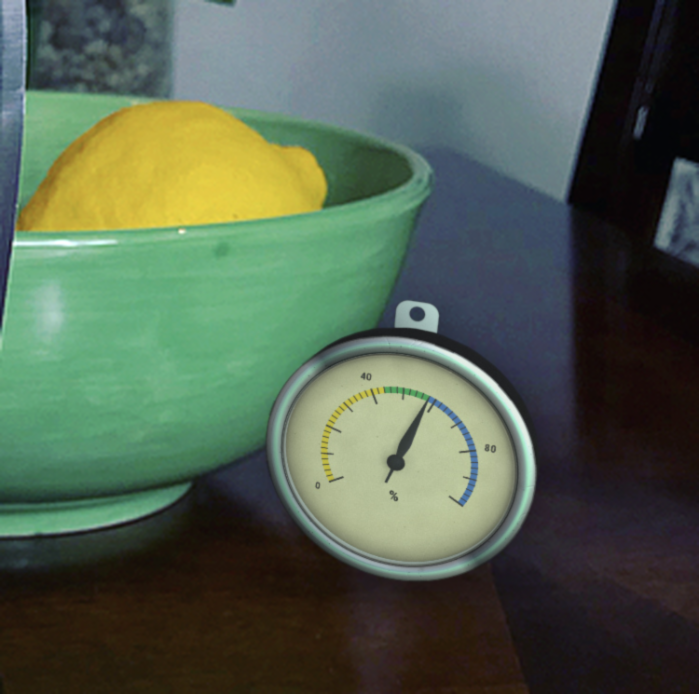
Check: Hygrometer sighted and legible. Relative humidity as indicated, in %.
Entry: 58 %
